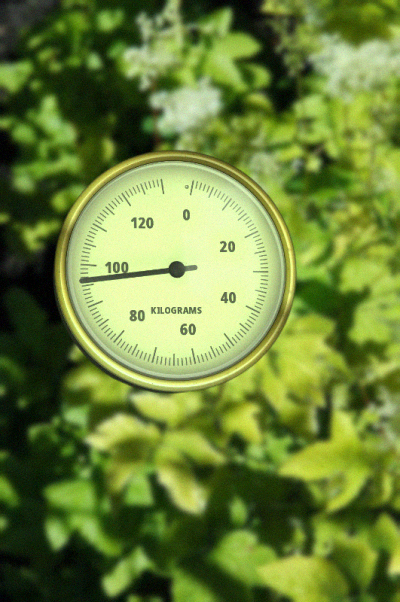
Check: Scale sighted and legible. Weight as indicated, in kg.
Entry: 96 kg
